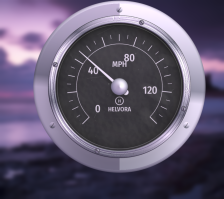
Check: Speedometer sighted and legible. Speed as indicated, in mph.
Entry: 45 mph
